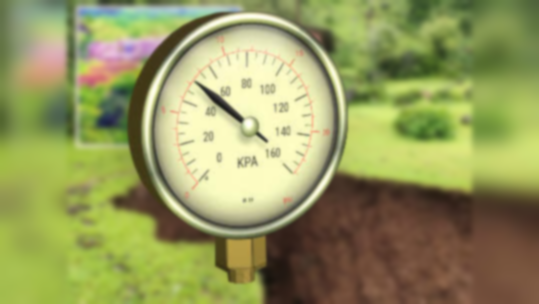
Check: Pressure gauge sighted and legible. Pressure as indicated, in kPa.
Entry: 50 kPa
